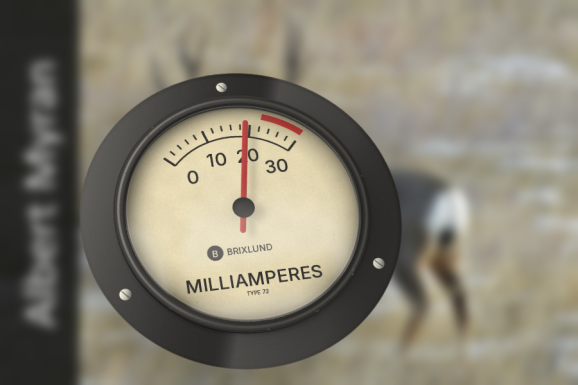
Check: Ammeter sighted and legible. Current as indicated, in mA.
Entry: 19 mA
